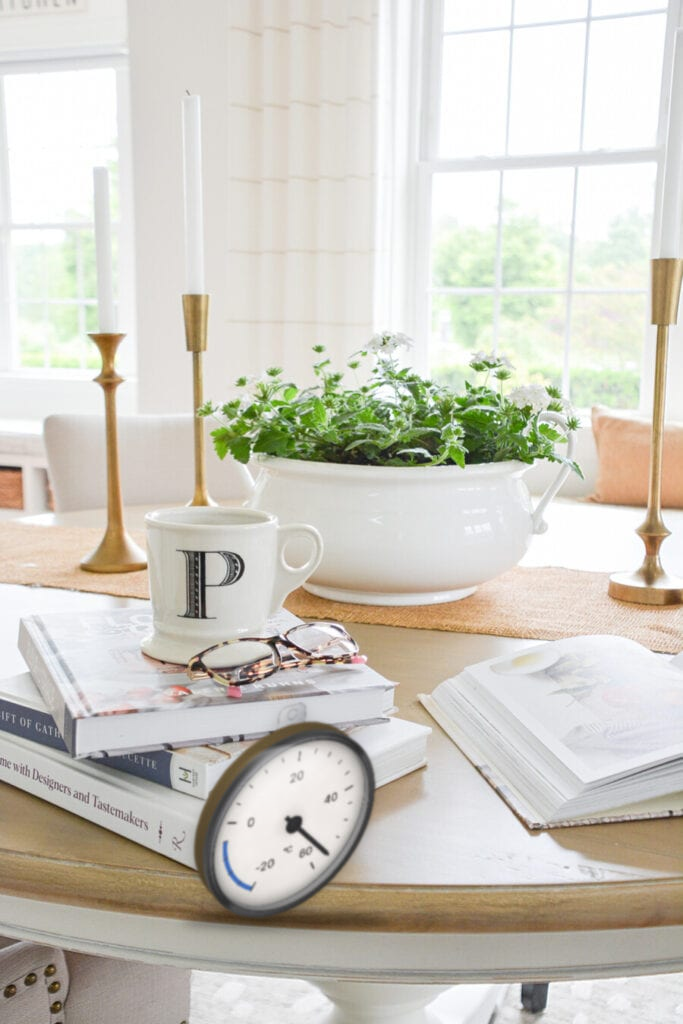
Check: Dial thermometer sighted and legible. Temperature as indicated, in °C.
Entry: 56 °C
